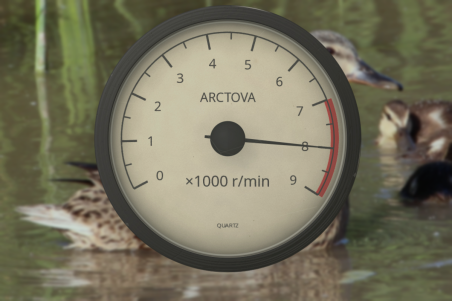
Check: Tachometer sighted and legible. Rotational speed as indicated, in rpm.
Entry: 8000 rpm
